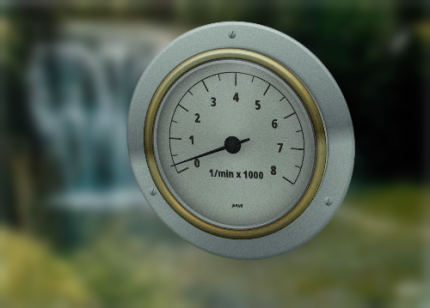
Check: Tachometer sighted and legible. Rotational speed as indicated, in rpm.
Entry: 250 rpm
